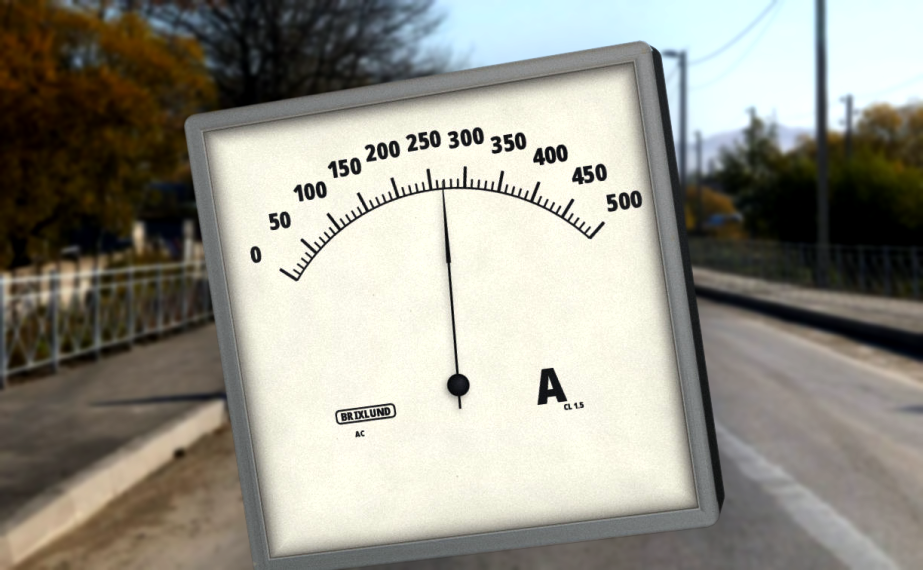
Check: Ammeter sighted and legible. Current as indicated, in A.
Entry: 270 A
